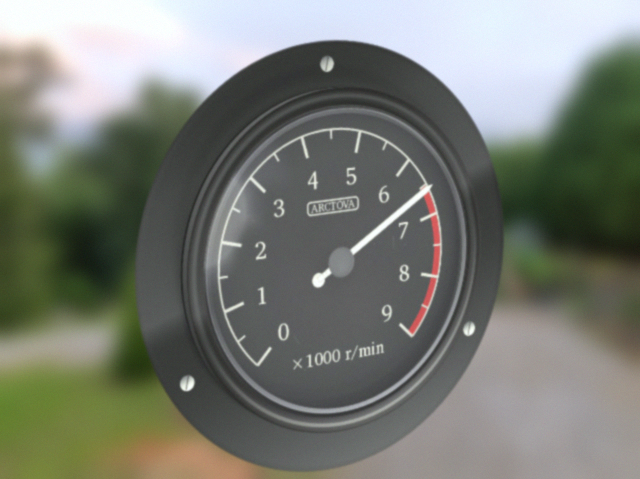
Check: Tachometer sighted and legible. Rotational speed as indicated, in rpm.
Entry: 6500 rpm
